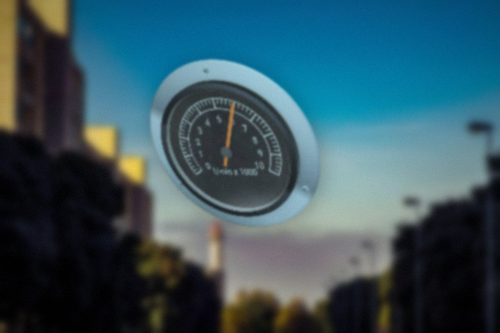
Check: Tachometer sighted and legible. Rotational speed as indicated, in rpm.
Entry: 6000 rpm
